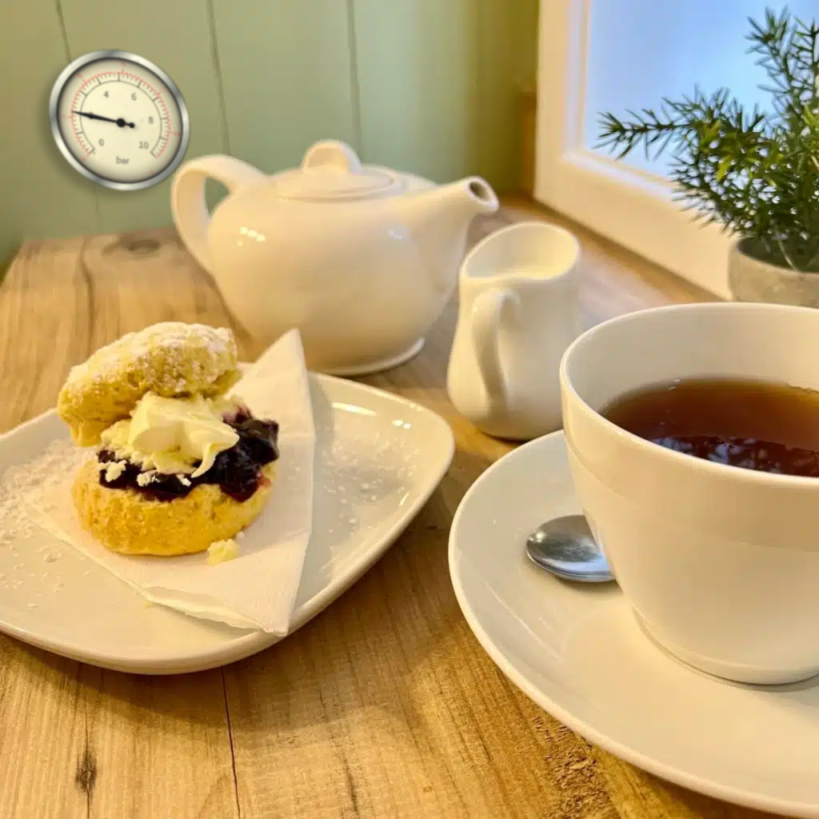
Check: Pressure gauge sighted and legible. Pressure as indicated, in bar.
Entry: 2 bar
